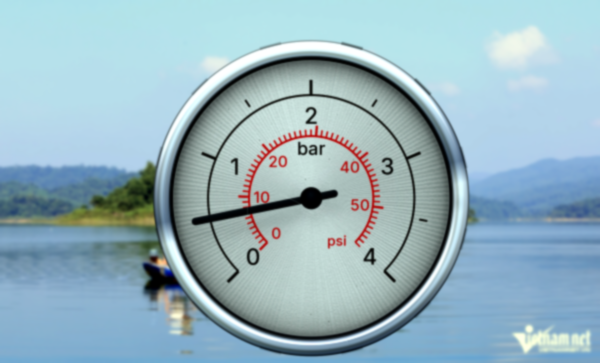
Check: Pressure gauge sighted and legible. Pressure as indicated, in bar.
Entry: 0.5 bar
